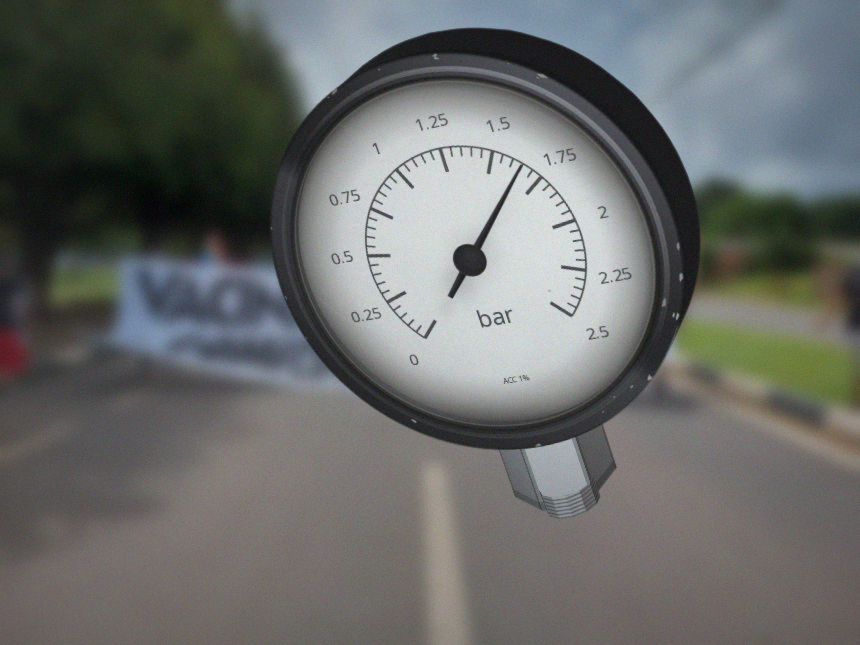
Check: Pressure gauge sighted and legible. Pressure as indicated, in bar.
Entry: 1.65 bar
